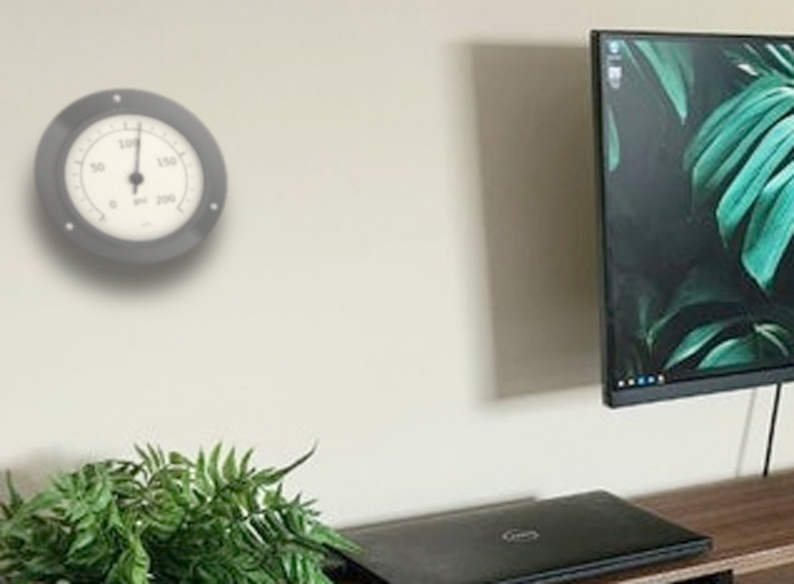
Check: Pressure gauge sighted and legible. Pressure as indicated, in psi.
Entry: 110 psi
